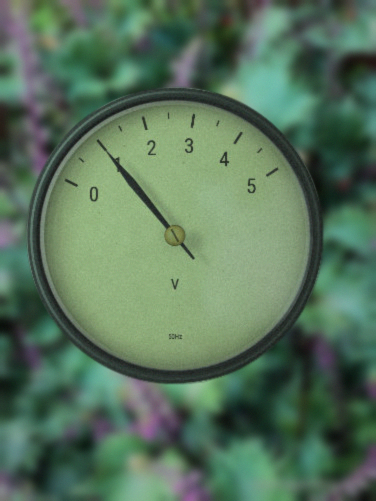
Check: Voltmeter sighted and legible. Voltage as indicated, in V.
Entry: 1 V
